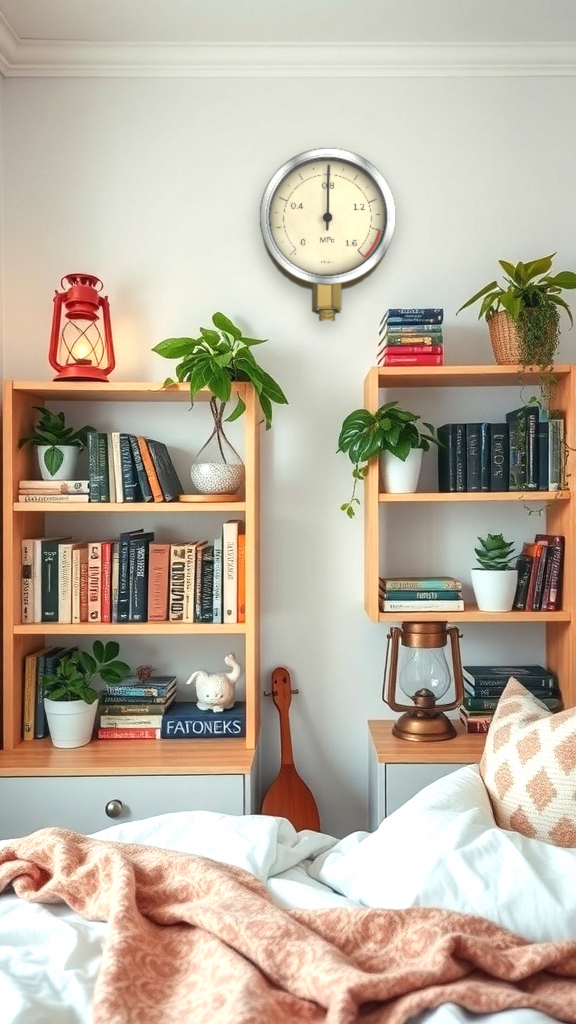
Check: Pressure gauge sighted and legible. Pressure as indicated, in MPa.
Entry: 0.8 MPa
